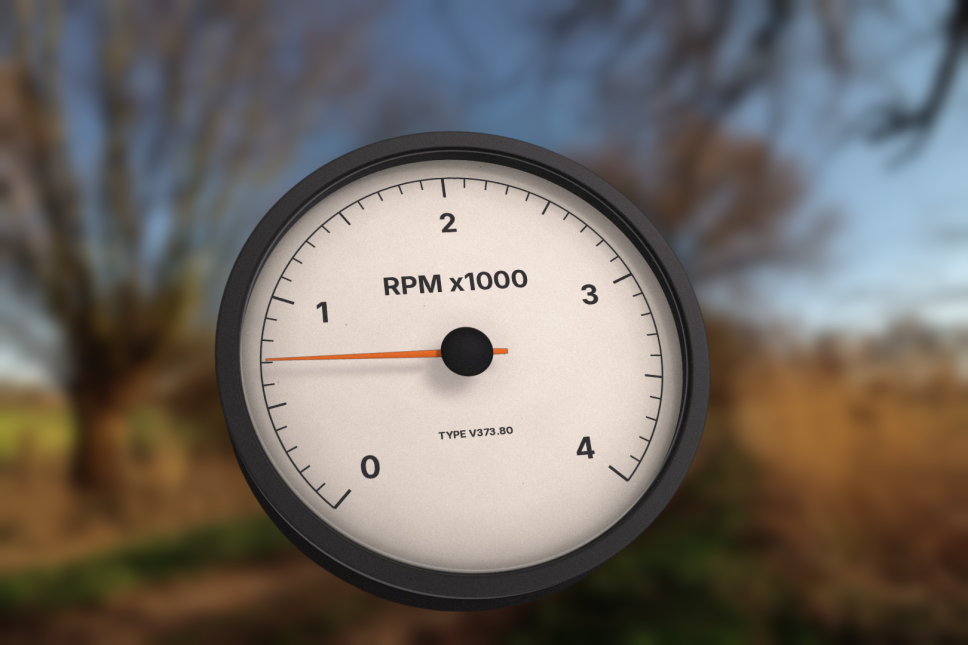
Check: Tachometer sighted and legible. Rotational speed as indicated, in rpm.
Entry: 700 rpm
